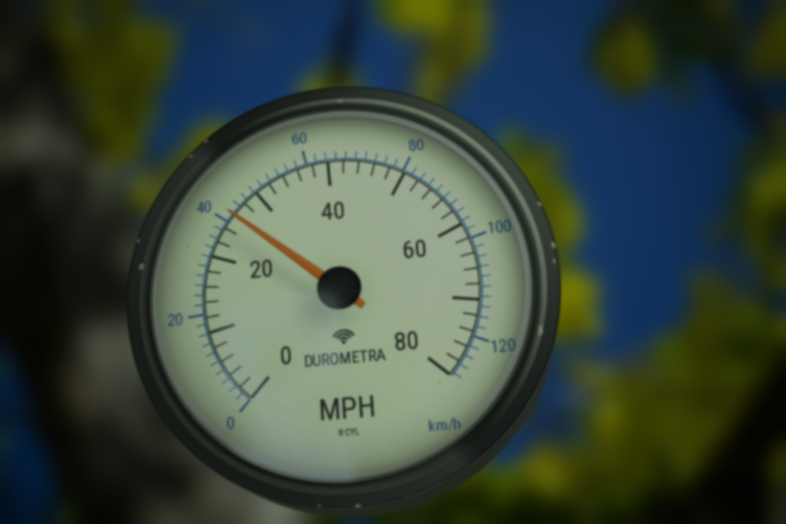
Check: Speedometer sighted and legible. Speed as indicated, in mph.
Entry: 26 mph
